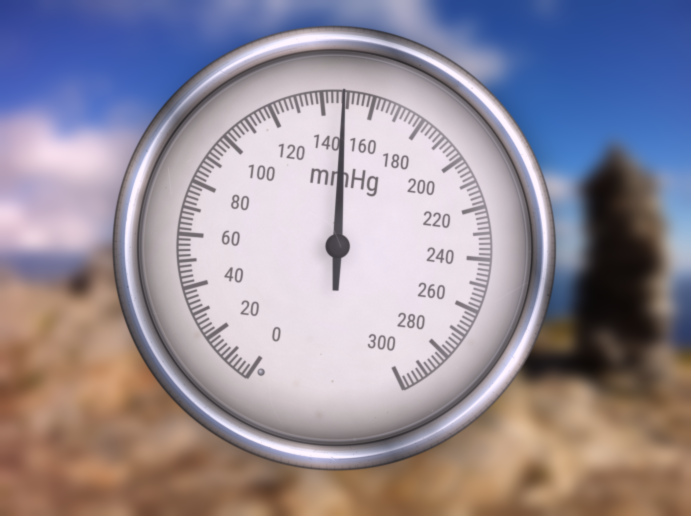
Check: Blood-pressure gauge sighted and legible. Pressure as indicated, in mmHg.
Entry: 148 mmHg
